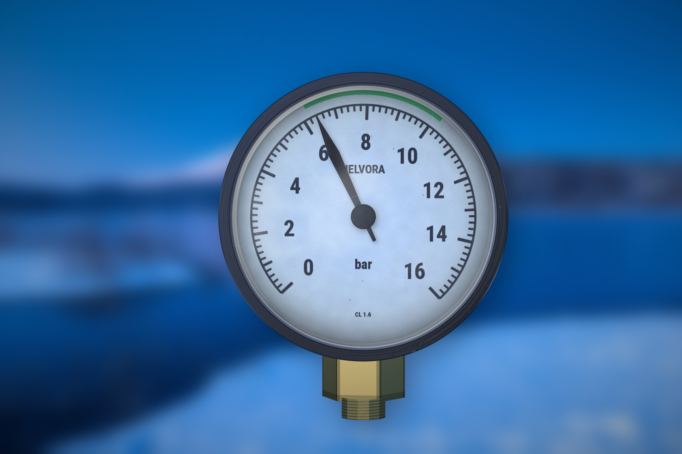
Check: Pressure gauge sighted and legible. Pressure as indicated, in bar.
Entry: 6.4 bar
